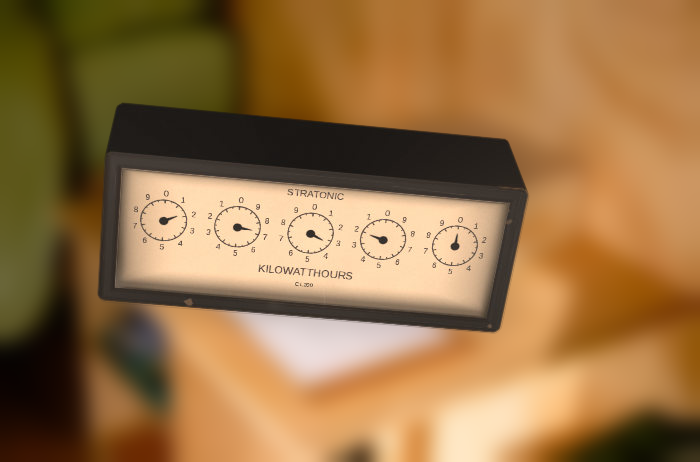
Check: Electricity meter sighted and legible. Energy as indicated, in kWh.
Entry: 17320 kWh
